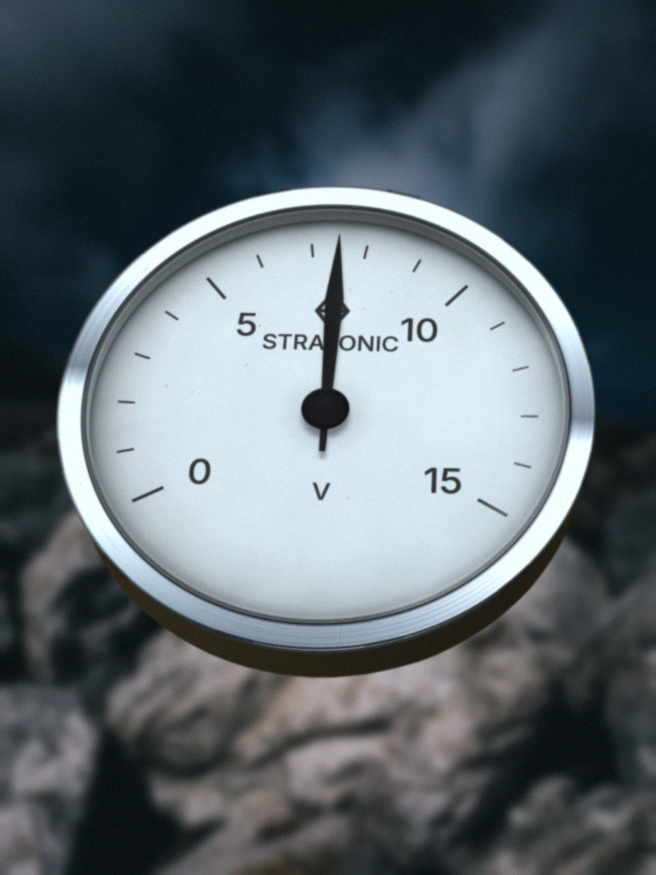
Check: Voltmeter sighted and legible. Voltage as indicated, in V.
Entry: 7.5 V
